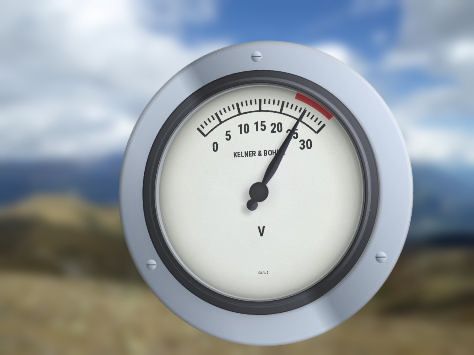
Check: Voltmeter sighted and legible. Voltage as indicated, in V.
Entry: 25 V
